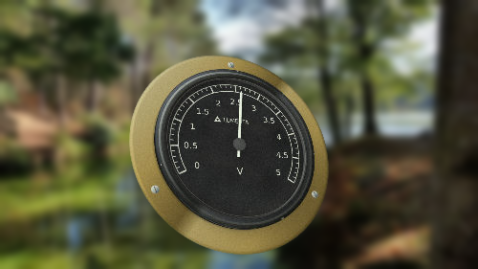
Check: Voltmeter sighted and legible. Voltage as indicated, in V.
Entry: 2.6 V
